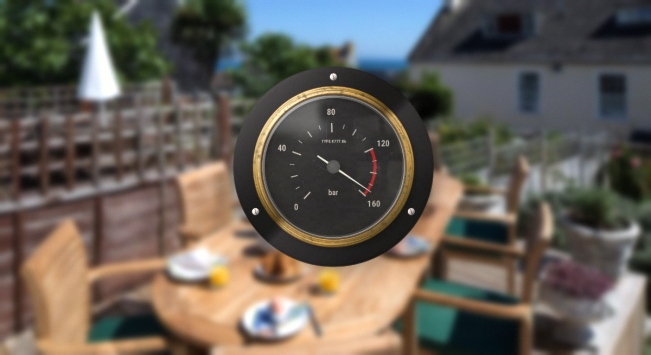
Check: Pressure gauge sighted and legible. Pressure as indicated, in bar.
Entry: 155 bar
